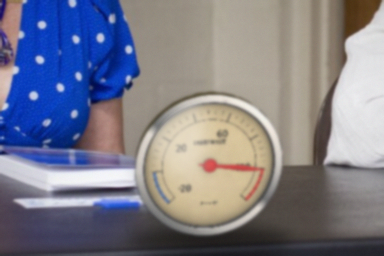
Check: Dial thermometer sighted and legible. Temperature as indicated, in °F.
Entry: 100 °F
